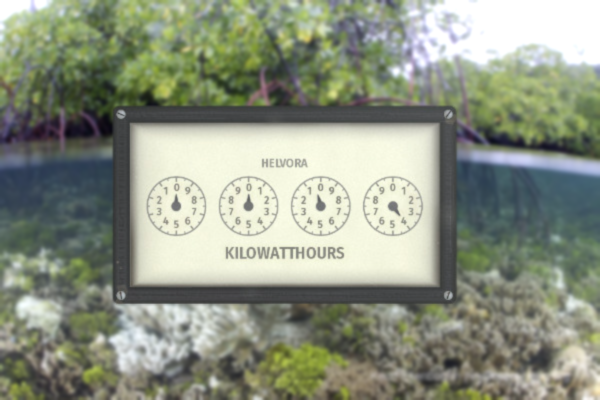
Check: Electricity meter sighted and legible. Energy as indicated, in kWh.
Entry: 4 kWh
